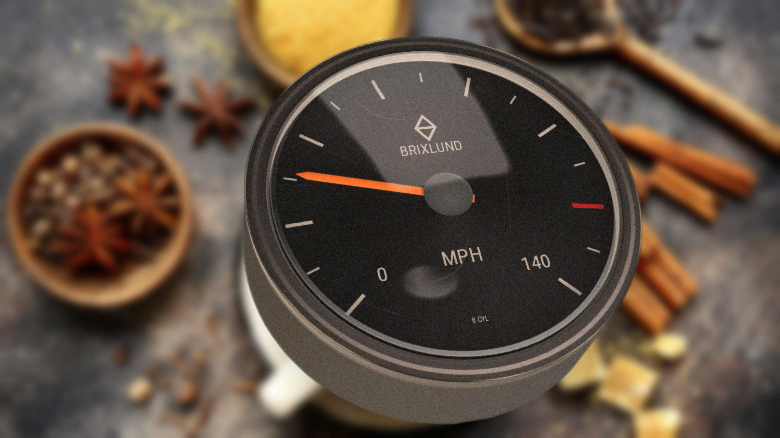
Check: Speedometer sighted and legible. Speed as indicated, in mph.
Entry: 30 mph
